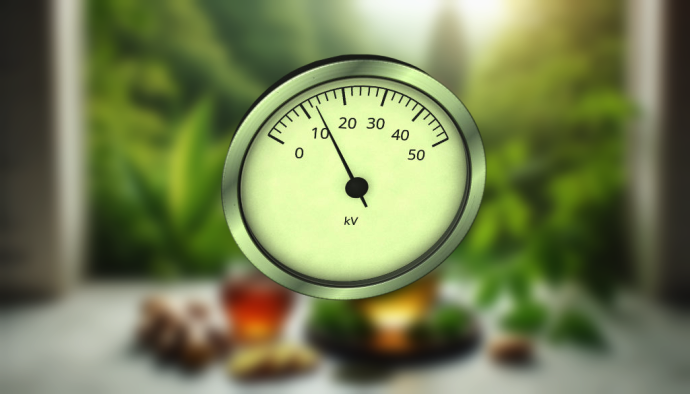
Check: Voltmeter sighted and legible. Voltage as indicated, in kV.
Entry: 13 kV
